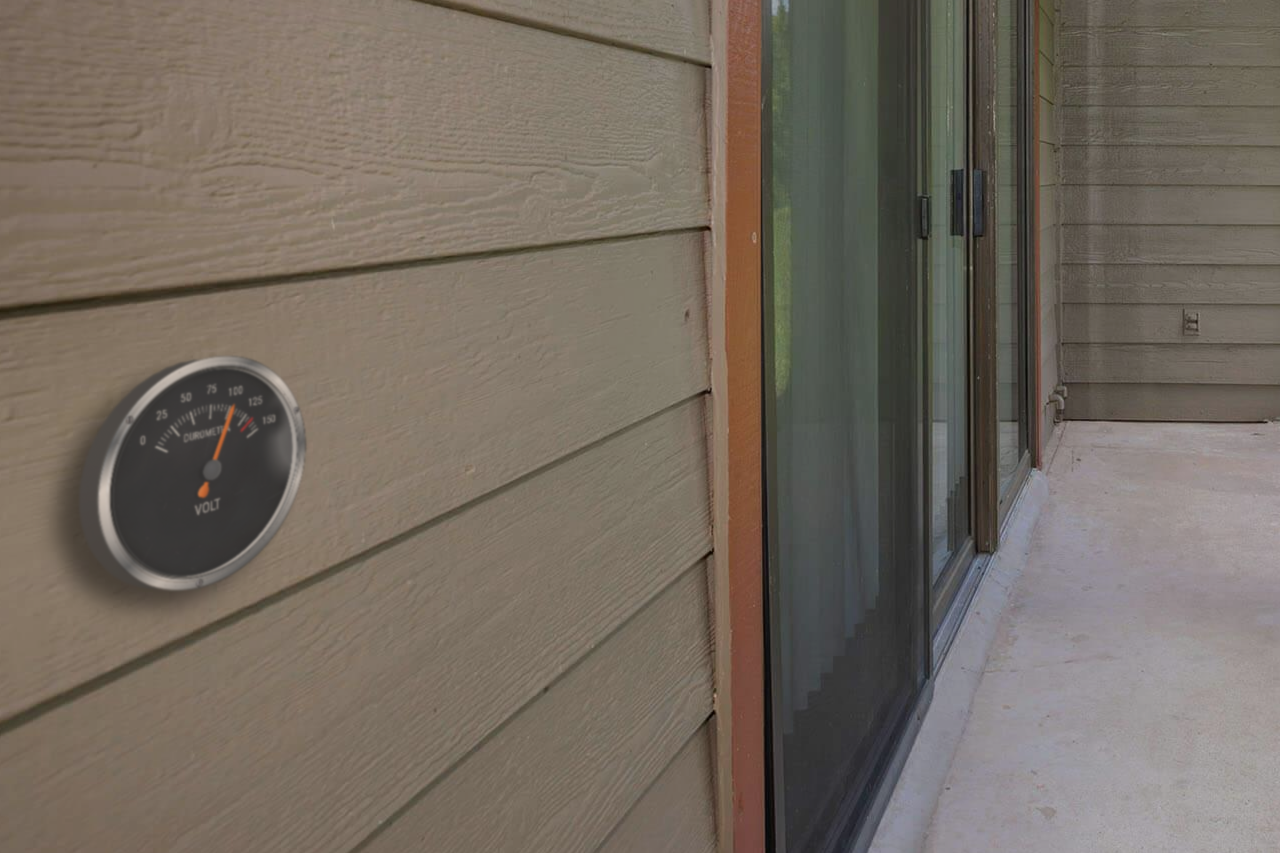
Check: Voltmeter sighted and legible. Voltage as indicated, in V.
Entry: 100 V
